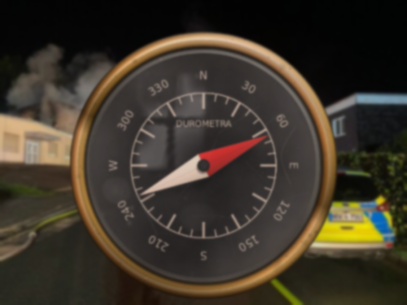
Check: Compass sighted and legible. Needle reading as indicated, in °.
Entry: 65 °
